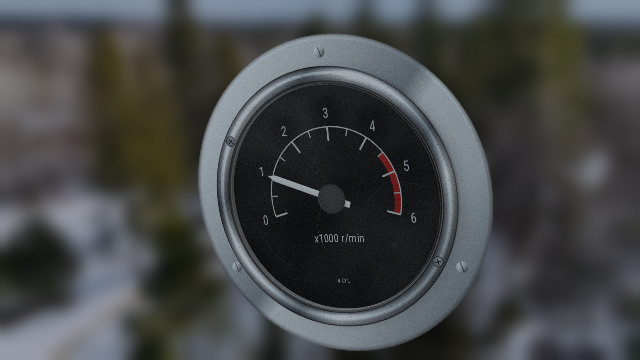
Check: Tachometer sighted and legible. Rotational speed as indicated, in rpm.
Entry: 1000 rpm
